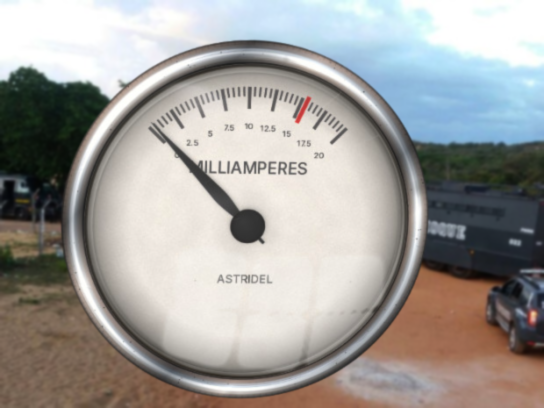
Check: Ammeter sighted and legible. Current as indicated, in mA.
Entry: 0.5 mA
